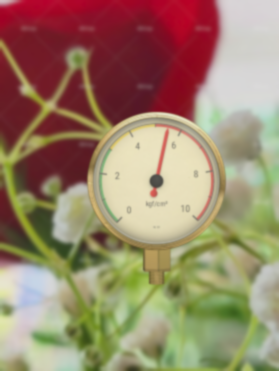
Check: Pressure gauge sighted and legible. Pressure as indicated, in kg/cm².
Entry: 5.5 kg/cm²
